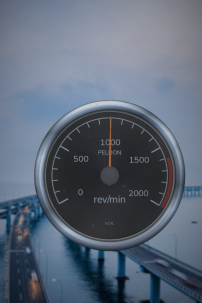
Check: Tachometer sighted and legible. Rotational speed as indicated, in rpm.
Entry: 1000 rpm
